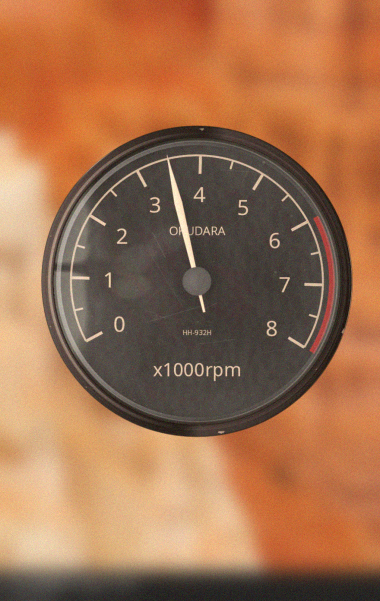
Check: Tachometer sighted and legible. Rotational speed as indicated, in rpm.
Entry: 3500 rpm
